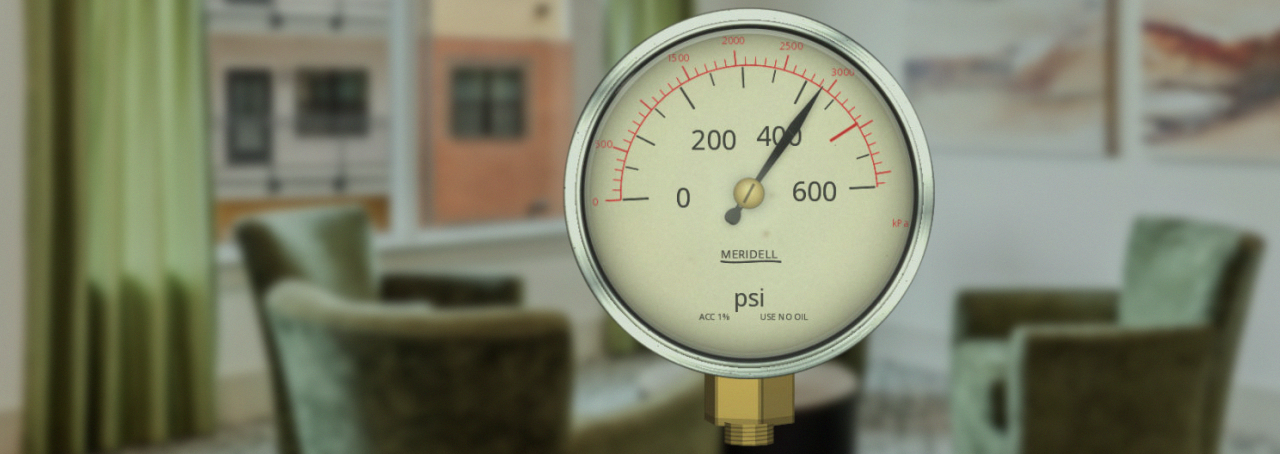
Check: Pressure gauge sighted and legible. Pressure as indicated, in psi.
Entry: 425 psi
